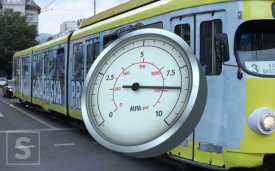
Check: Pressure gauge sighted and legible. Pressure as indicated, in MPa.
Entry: 8.5 MPa
